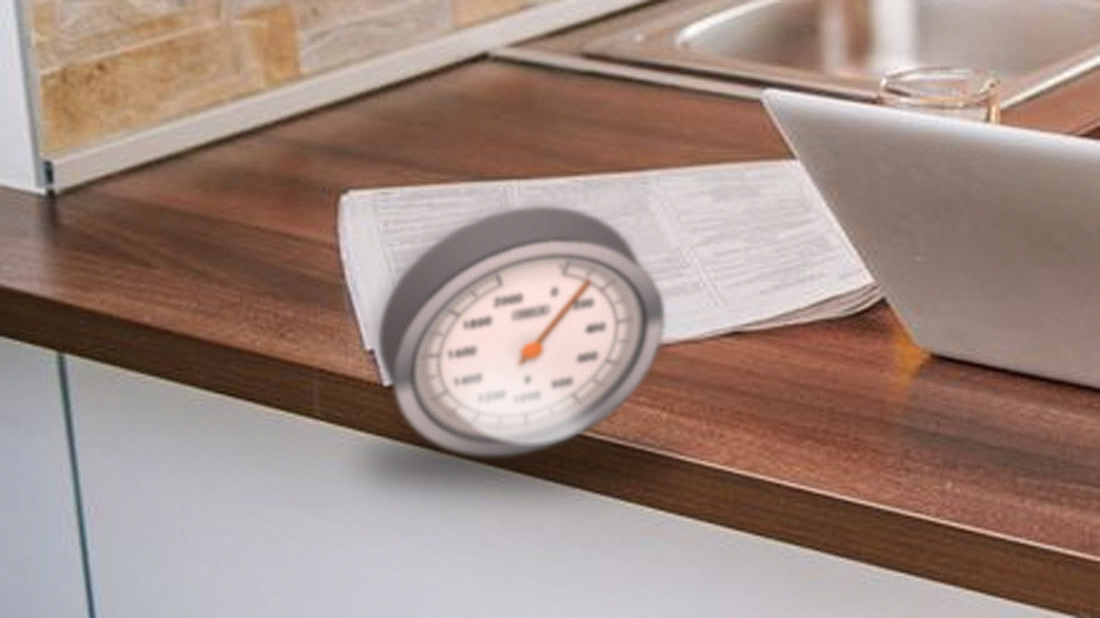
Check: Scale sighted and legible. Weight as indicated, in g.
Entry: 100 g
